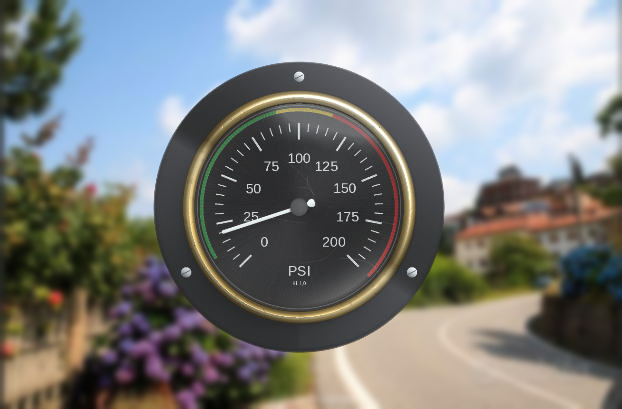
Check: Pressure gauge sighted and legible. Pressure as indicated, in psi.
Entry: 20 psi
